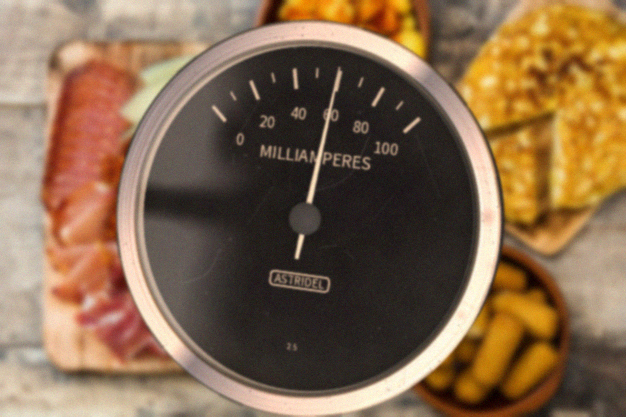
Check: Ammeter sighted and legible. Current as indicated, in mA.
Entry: 60 mA
